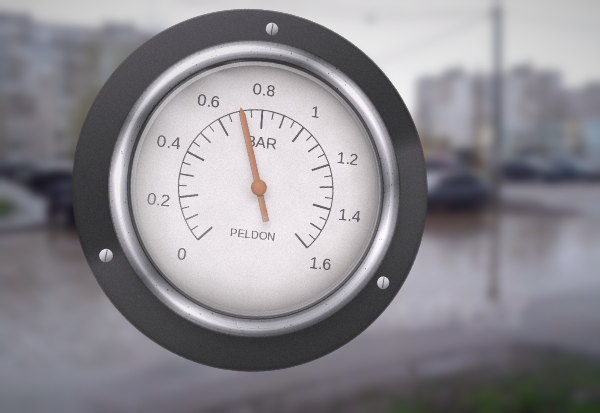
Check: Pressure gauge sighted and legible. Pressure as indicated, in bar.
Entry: 0.7 bar
